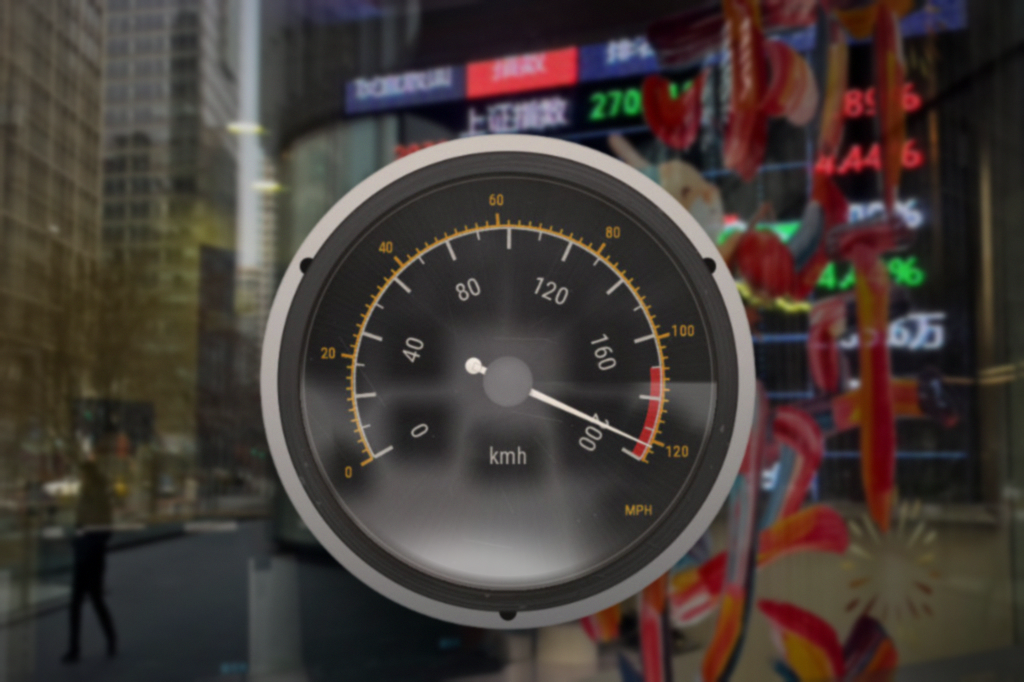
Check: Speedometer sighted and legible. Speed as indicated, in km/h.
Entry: 195 km/h
